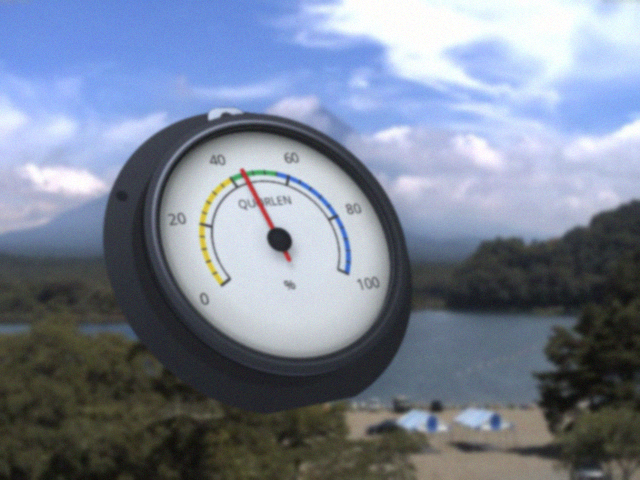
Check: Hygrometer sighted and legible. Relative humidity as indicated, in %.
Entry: 44 %
